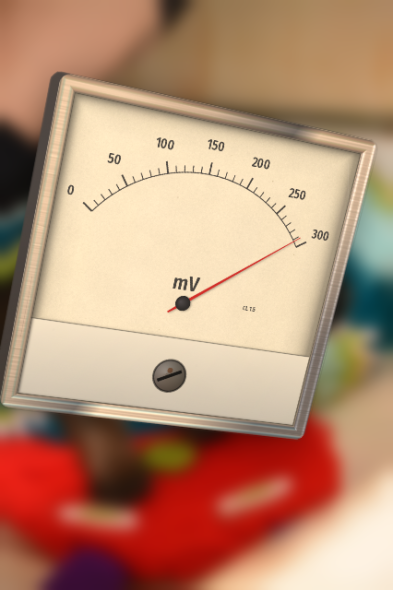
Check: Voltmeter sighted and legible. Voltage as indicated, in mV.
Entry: 290 mV
